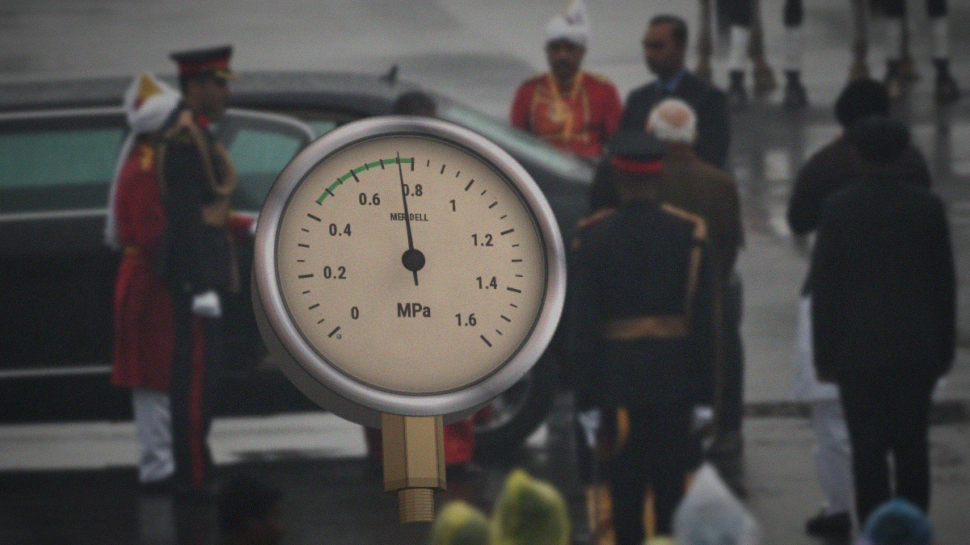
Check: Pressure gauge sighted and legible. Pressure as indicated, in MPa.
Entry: 0.75 MPa
